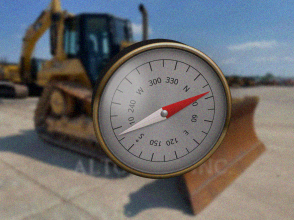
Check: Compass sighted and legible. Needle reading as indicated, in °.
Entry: 22.5 °
